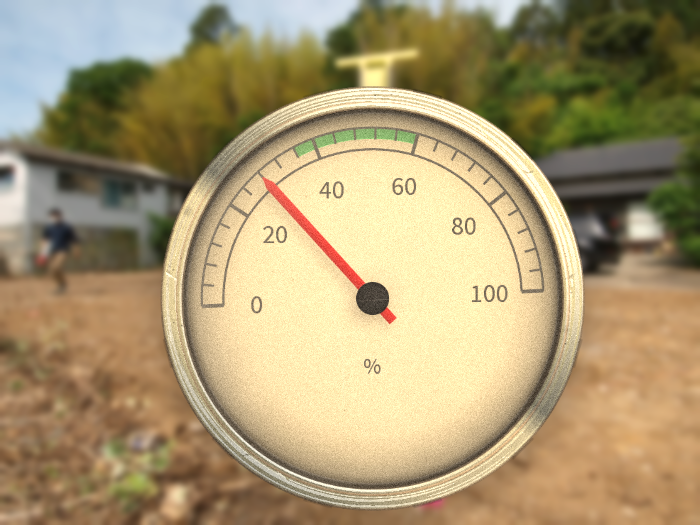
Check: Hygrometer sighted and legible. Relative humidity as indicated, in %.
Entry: 28 %
